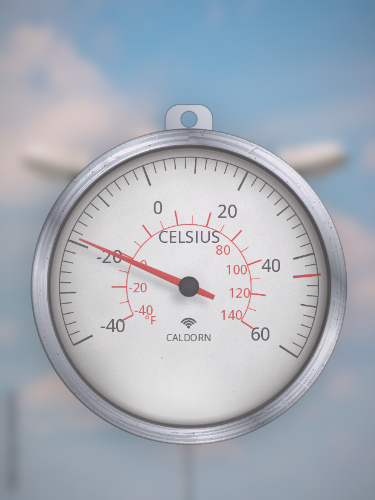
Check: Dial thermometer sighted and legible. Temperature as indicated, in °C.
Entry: -19 °C
